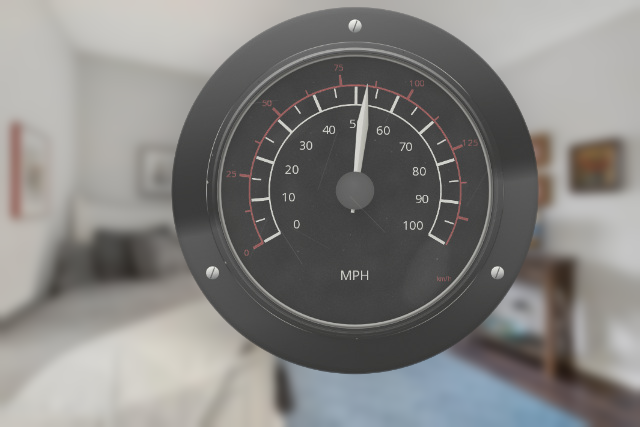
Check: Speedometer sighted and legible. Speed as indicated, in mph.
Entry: 52.5 mph
